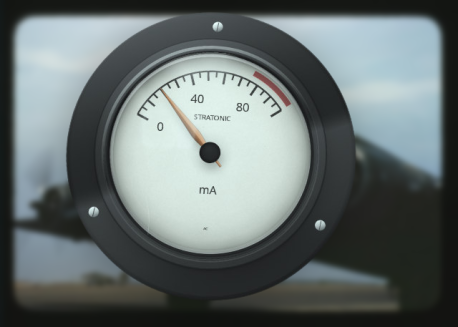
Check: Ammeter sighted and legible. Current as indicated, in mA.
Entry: 20 mA
